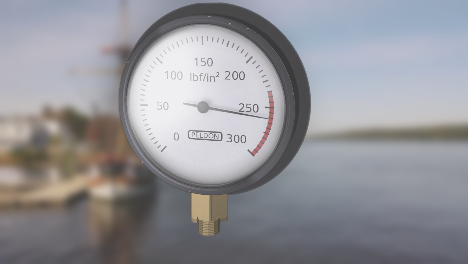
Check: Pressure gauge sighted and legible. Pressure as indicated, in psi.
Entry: 260 psi
